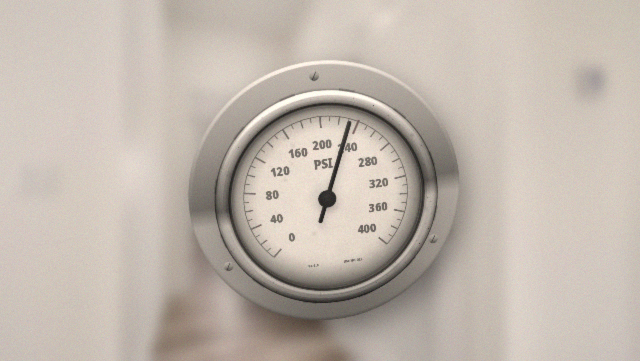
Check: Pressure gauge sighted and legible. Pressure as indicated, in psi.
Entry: 230 psi
